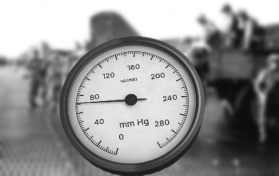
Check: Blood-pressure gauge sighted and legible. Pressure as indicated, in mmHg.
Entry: 70 mmHg
